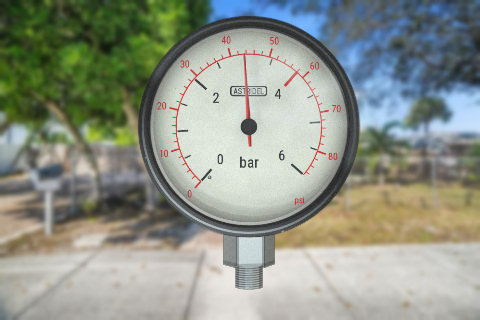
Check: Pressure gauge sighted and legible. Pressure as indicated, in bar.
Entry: 3 bar
